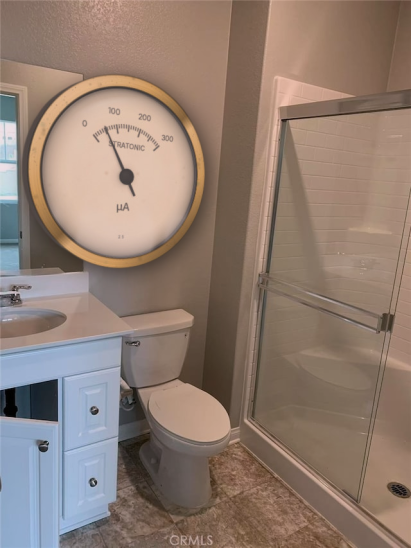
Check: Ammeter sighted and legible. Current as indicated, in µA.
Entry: 50 µA
